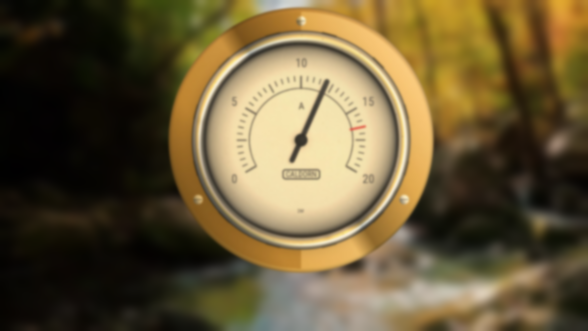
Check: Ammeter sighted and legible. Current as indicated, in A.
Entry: 12 A
